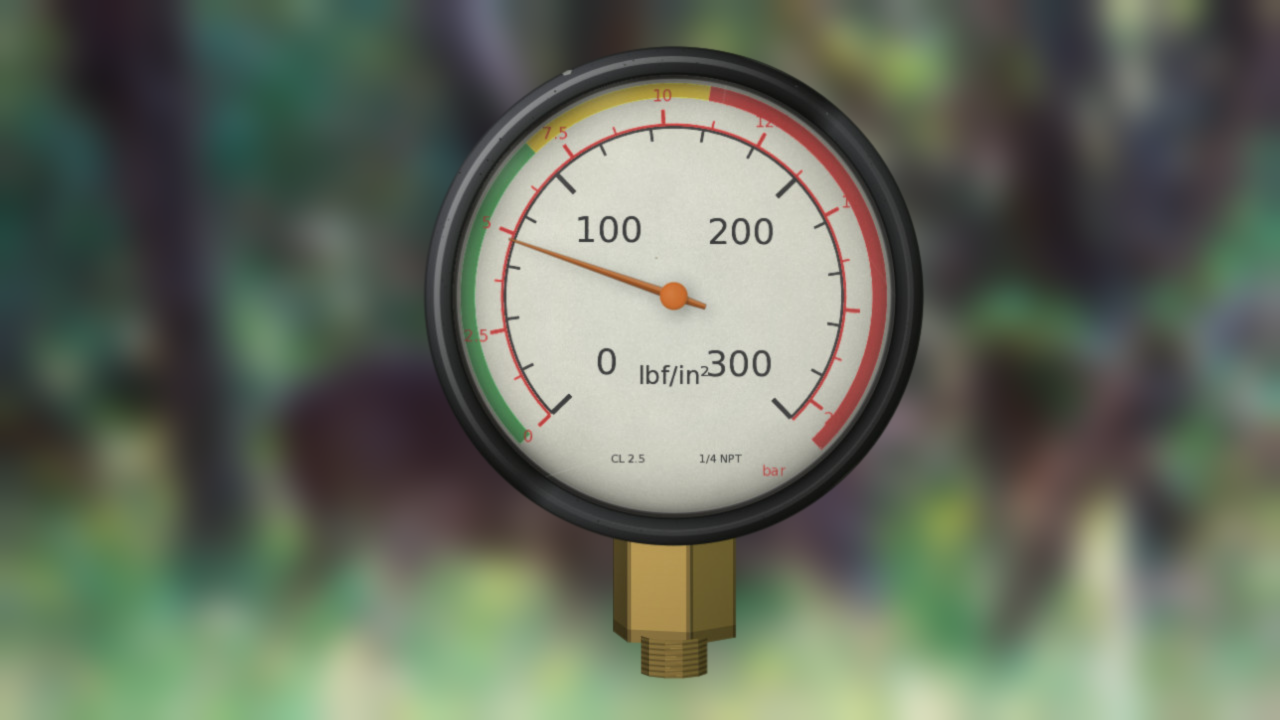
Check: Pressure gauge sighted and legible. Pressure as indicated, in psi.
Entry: 70 psi
